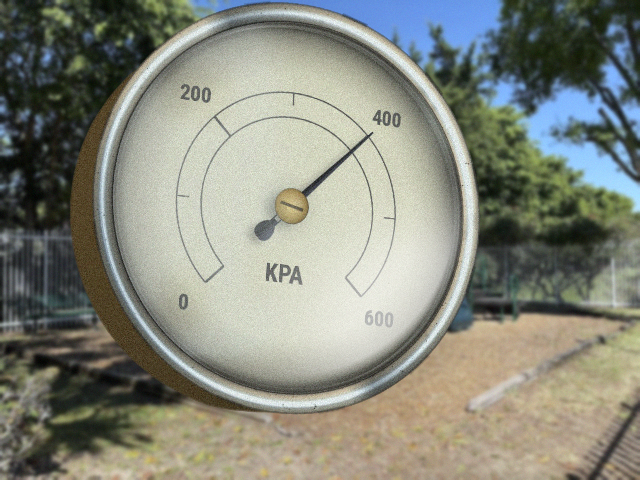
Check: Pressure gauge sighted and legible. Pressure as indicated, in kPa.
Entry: 400 kPa
